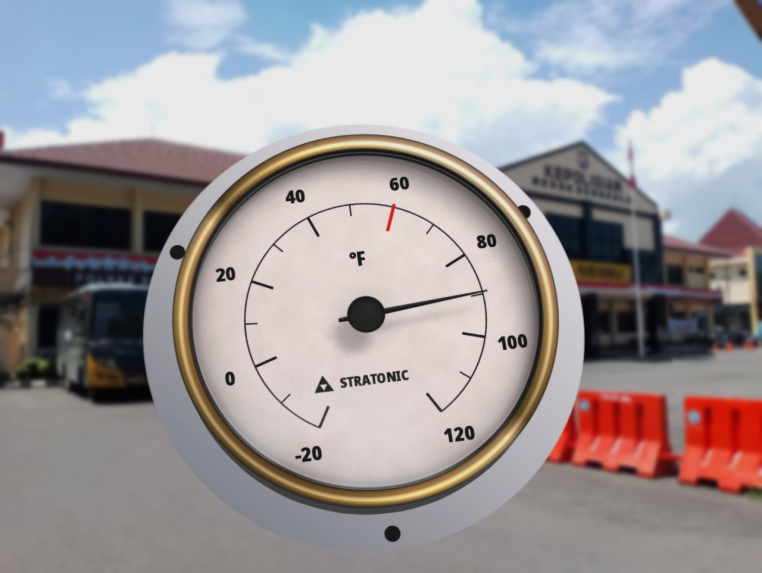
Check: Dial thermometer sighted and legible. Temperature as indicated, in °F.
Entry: 90 °F
